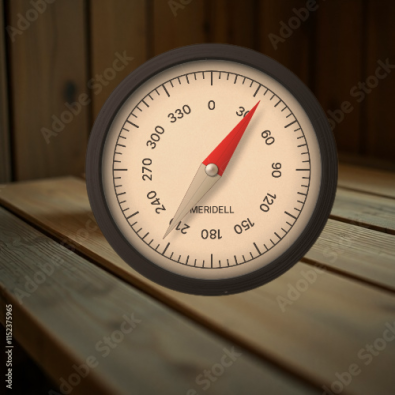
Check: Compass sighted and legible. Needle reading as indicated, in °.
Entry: 35 °
